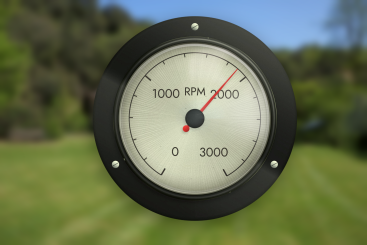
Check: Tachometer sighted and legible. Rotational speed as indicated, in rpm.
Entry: 1900 rpm
